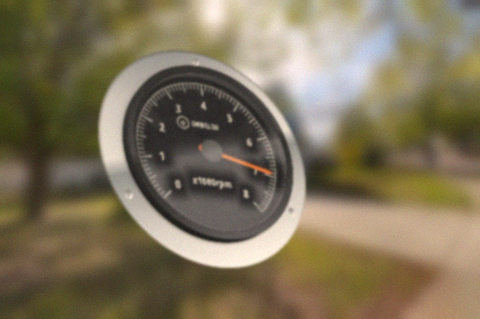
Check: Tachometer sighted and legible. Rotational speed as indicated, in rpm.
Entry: 7000 rpm
